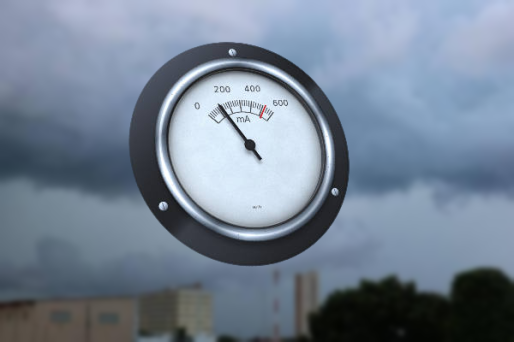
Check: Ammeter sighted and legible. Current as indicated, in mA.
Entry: 100 mA
